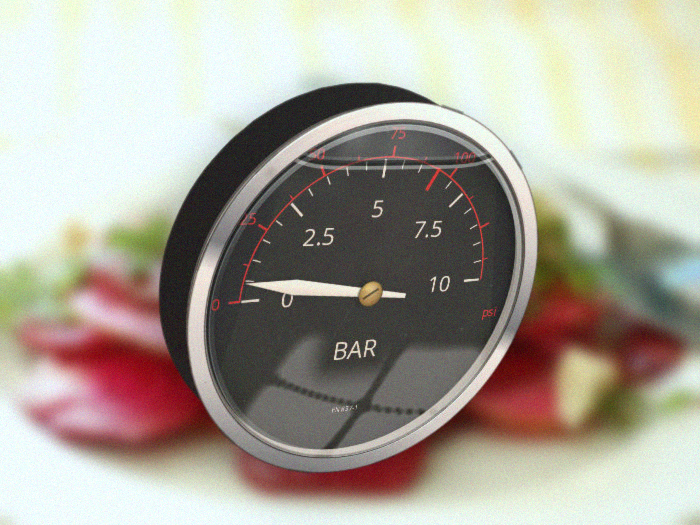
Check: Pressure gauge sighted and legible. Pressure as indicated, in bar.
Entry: 0.5 bar
